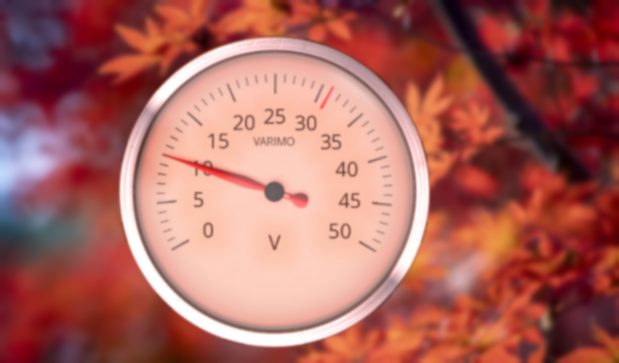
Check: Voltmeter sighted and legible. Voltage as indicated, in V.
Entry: 10 V
